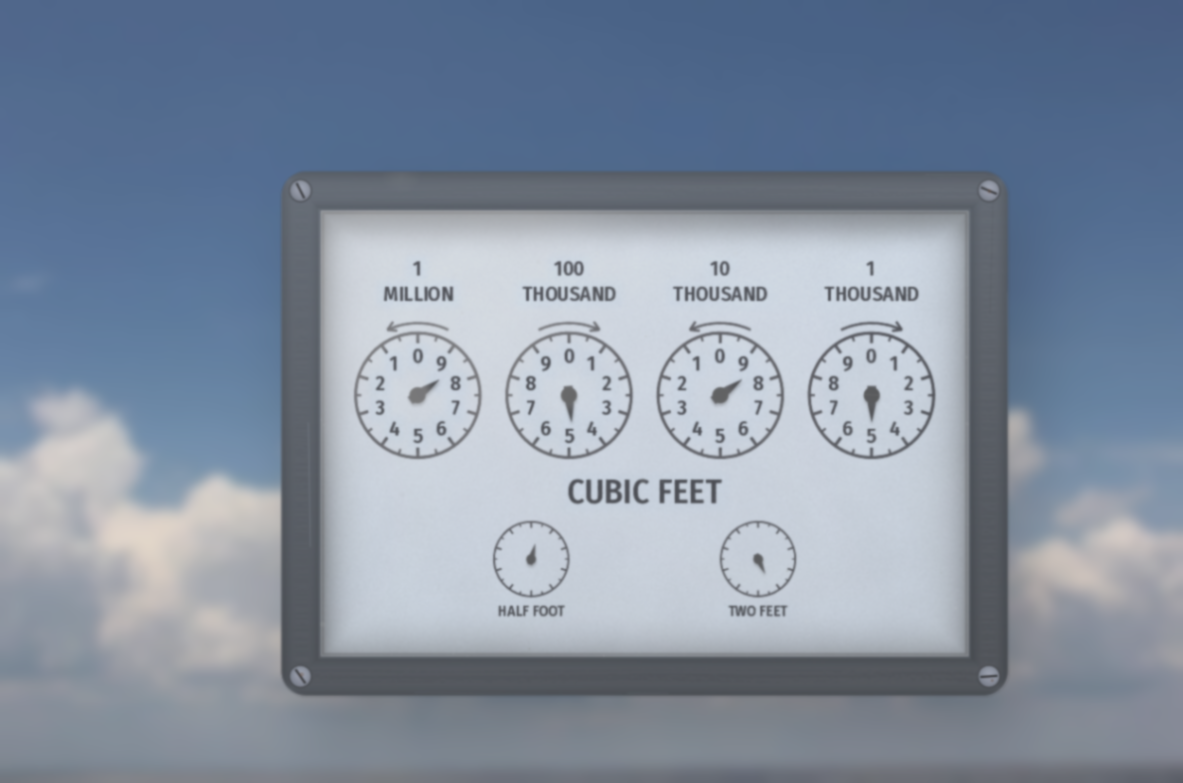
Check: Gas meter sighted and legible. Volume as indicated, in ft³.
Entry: 848500 ft³
